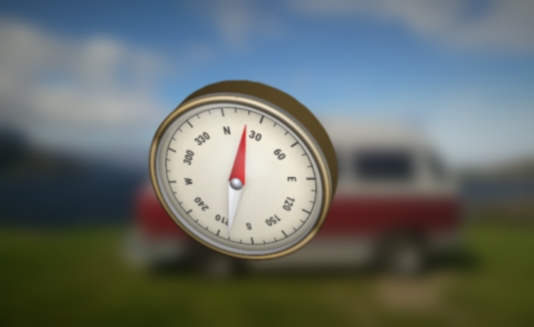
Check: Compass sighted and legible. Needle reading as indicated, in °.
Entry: 20 °
